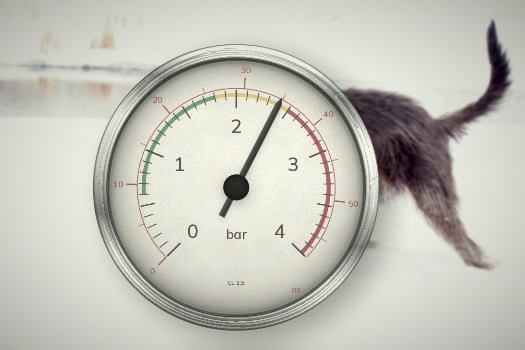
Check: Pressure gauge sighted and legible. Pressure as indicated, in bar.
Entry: 2.4 bar
